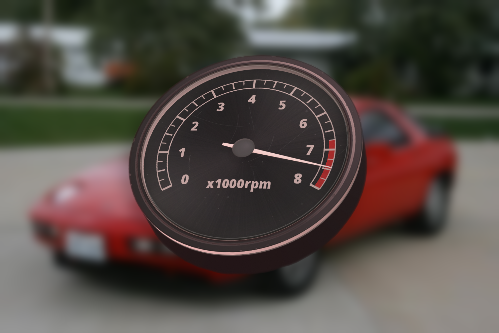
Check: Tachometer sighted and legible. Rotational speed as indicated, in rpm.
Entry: 7500 rpm
